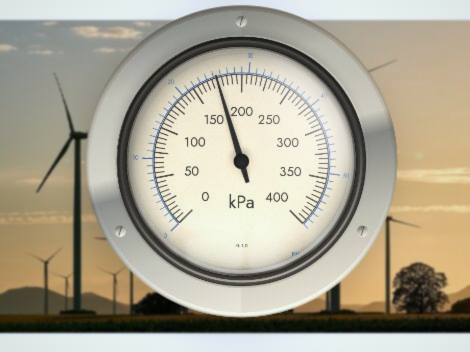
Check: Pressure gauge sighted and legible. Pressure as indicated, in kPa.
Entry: 175 kPa
